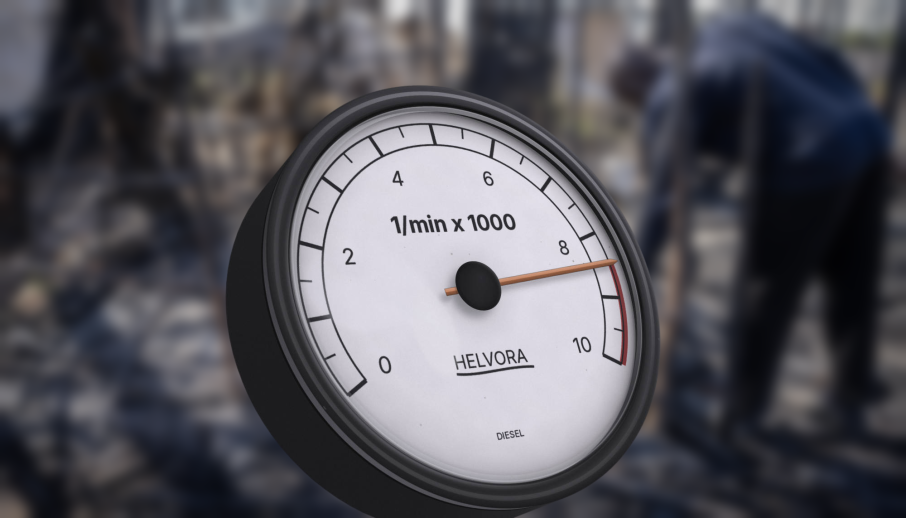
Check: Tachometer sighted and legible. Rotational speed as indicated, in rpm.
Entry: 8500 rpm
